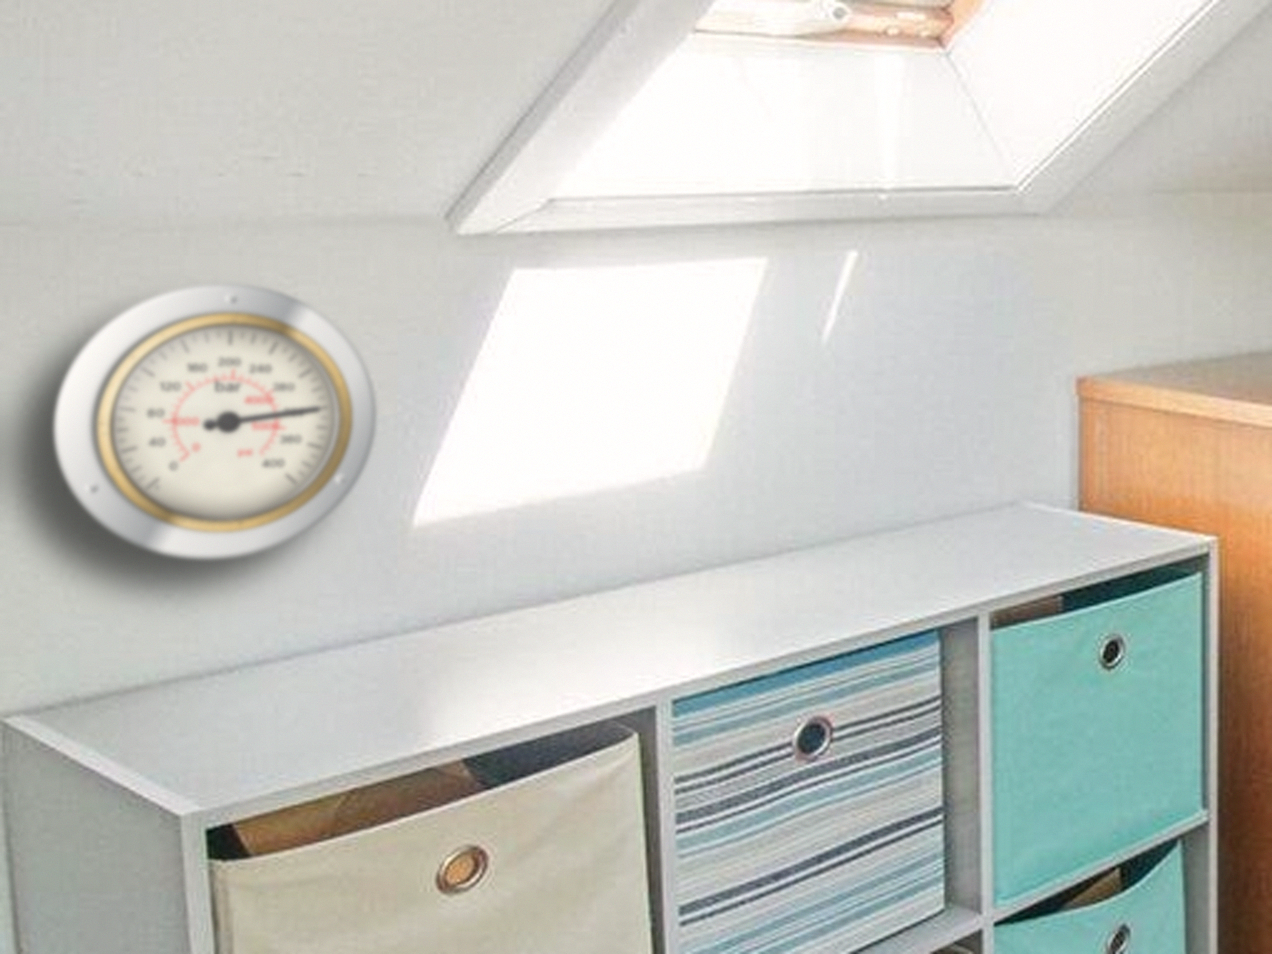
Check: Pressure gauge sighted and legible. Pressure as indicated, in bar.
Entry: 320 bar
